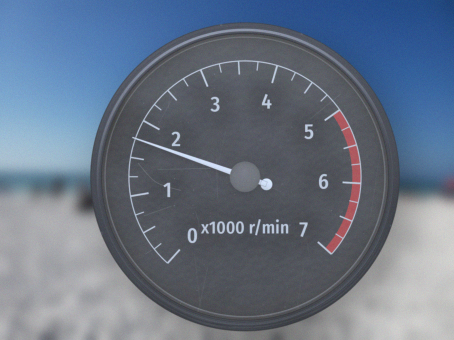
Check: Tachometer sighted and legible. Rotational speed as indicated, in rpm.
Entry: 1750 rpm
